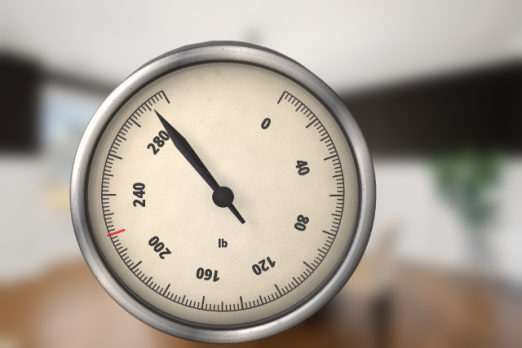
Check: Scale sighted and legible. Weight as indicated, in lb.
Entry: 292 lb
